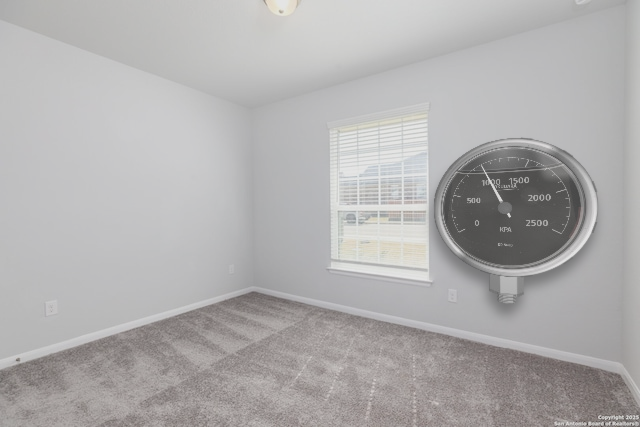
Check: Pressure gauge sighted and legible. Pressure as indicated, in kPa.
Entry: 1000 kPa
